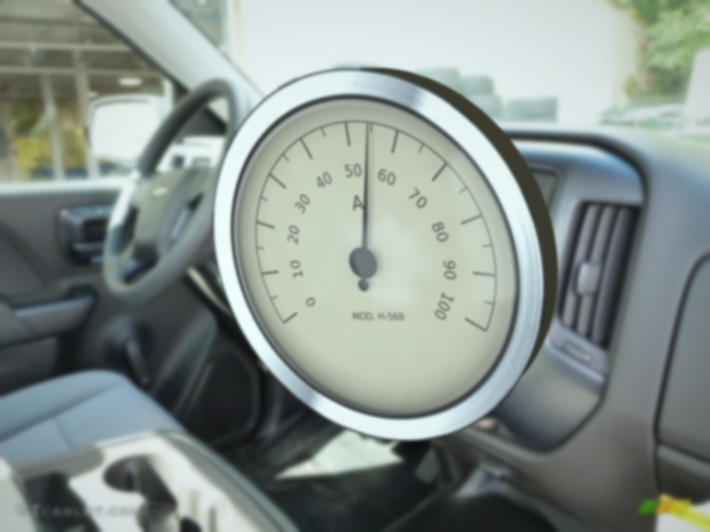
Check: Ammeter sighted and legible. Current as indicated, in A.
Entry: 55 A
